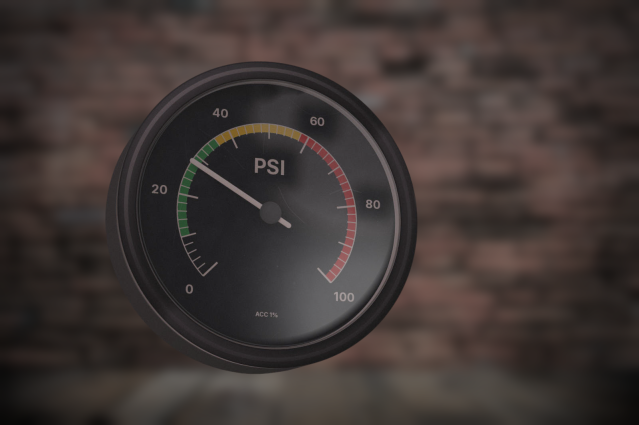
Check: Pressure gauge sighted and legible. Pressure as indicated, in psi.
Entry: 28 psi
